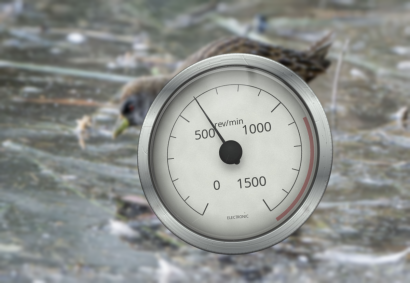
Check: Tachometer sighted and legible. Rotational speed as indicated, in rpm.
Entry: 600 rpm
